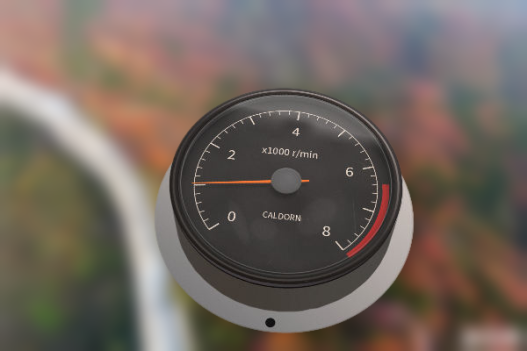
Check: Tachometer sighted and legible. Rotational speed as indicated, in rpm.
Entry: 1000 rpm
